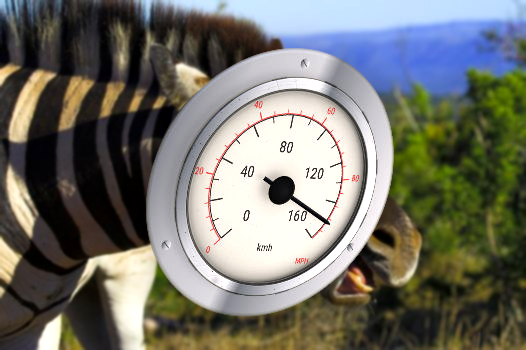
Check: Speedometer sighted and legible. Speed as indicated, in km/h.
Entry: 150 km/h
